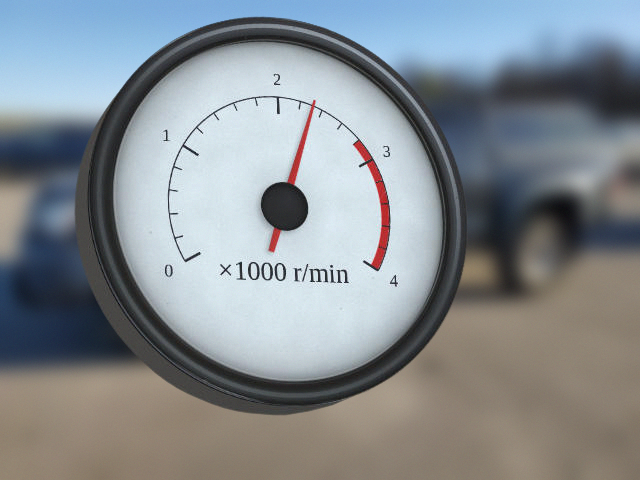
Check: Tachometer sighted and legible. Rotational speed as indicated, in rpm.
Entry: 2300 rpm
